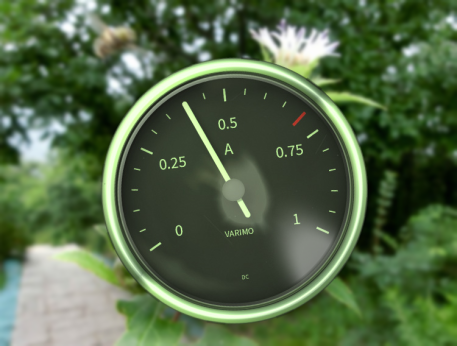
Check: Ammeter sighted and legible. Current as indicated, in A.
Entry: 0.4 A
